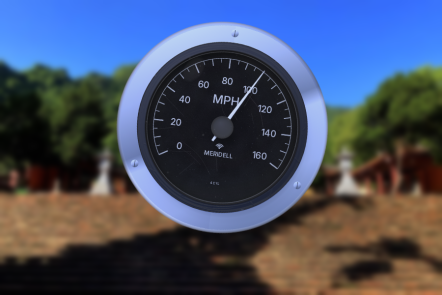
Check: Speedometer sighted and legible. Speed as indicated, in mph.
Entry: 100 mph
